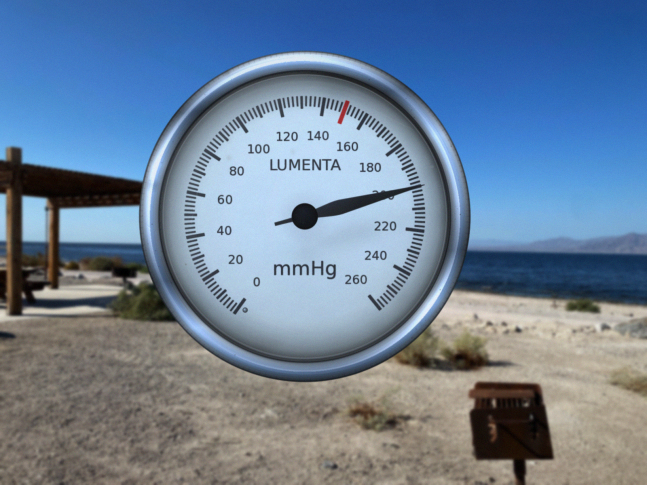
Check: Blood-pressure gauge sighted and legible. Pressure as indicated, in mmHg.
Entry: 200 mmHg
